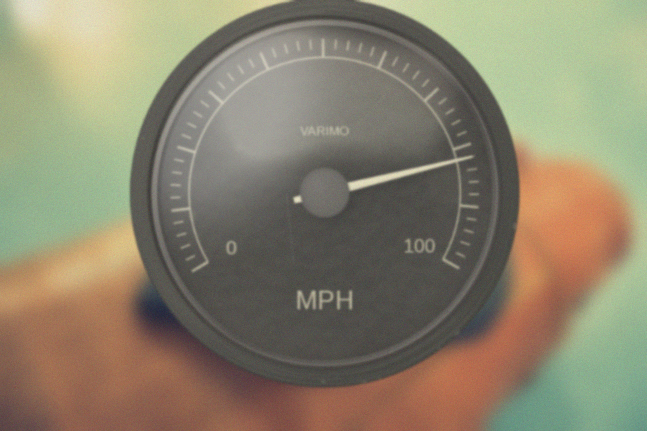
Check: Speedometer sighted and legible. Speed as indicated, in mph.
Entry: 82 mph
